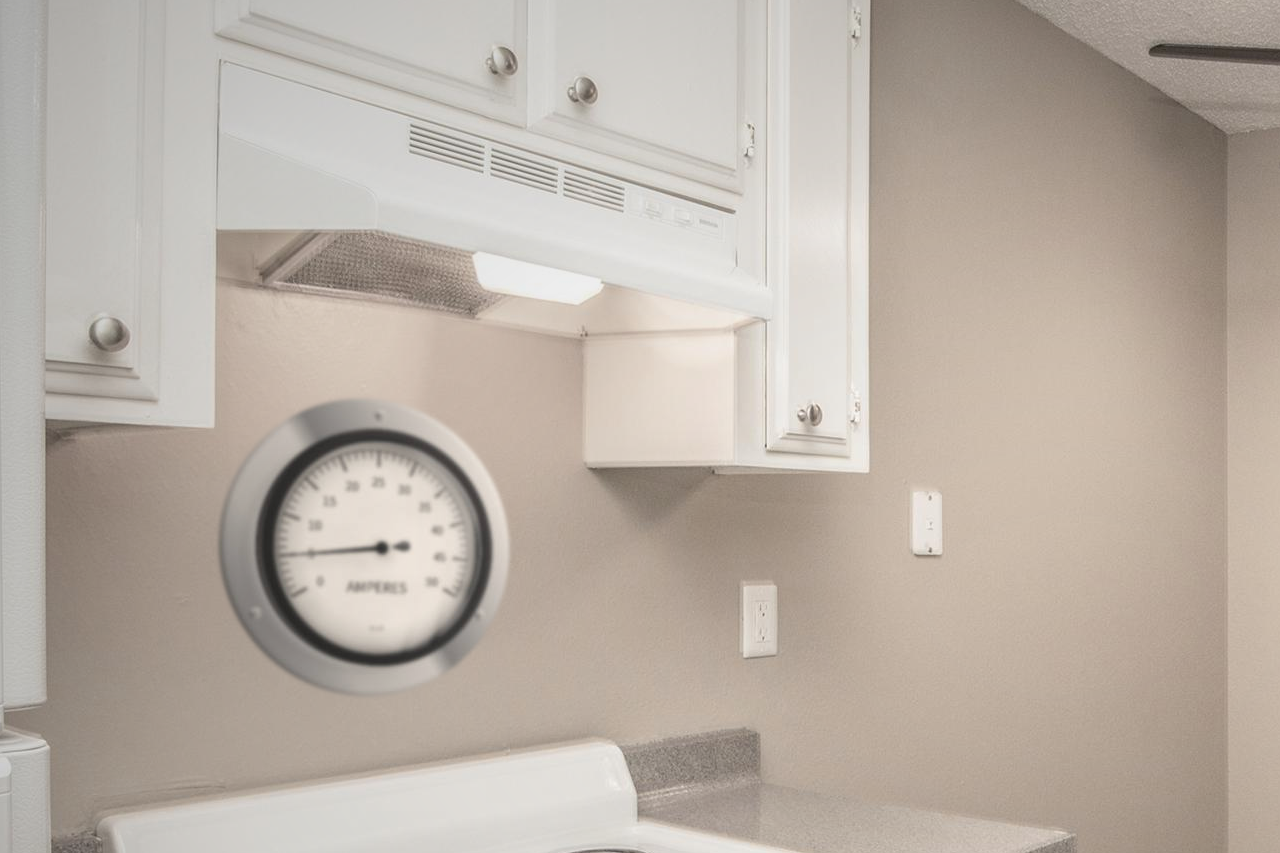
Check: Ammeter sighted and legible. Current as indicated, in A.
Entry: 5 A
